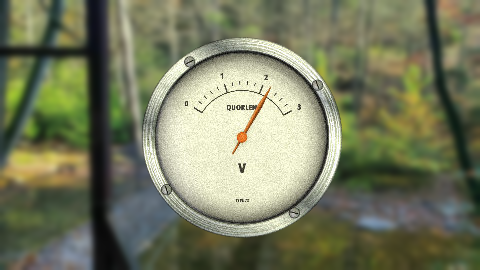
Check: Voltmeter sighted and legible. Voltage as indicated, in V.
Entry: 2.2 V
